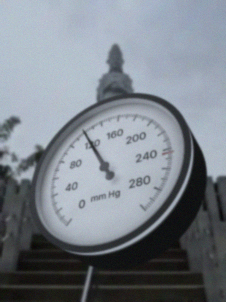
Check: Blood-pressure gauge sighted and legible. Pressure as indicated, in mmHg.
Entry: 120 mmHg
